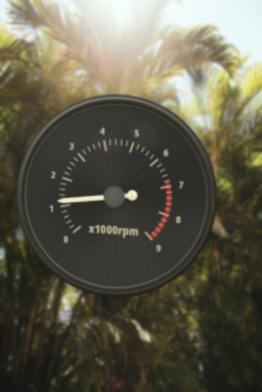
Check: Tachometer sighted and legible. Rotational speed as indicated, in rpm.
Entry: 1200 rpm
